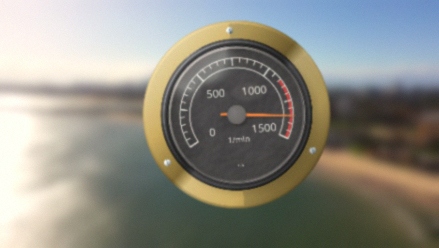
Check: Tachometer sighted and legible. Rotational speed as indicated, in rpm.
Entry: 1350 rpm
